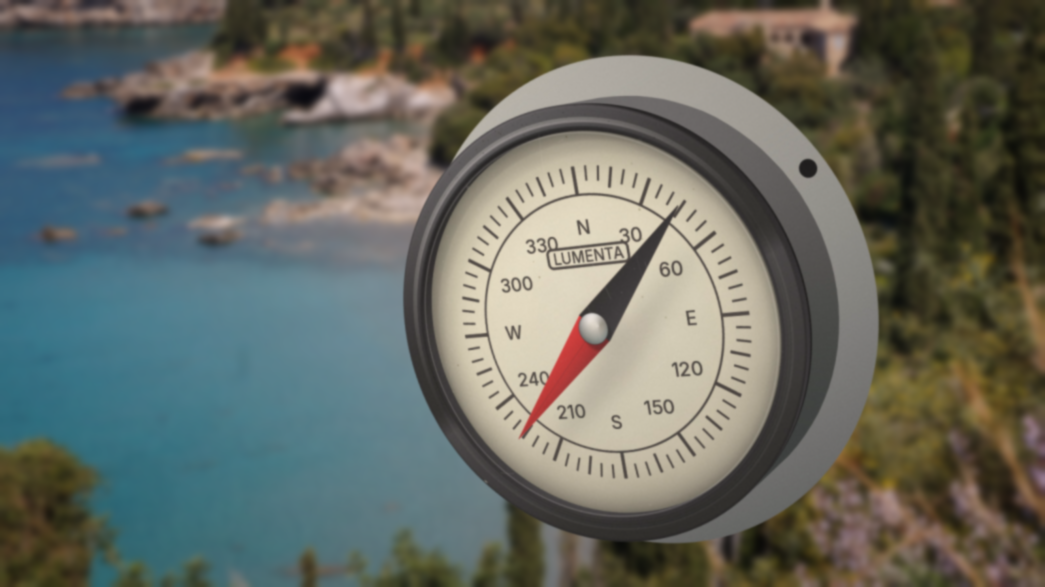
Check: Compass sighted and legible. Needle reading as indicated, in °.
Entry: 225 °
